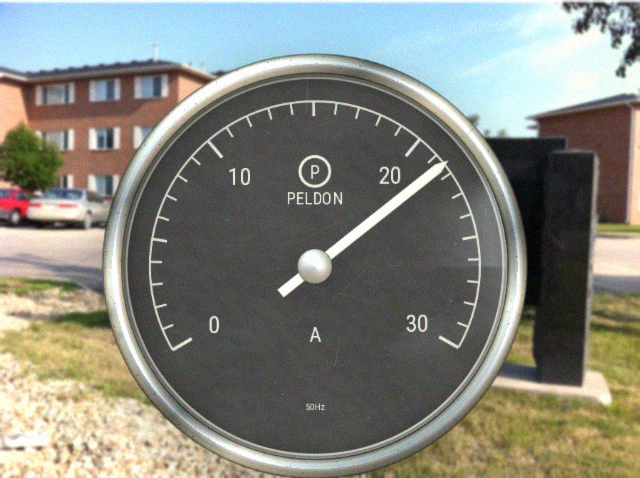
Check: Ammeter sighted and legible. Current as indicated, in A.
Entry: 21.5 A
